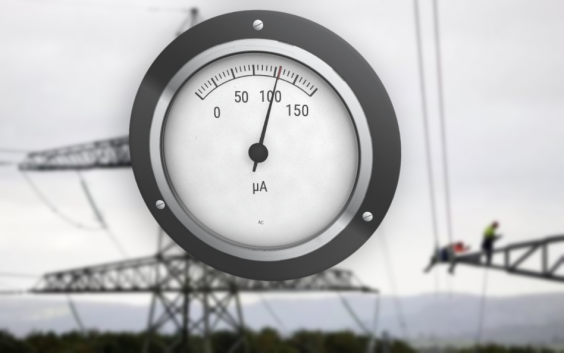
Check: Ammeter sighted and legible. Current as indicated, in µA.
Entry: 105 µA
